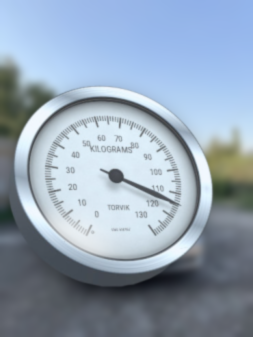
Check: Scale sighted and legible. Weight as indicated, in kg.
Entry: 115 kg
